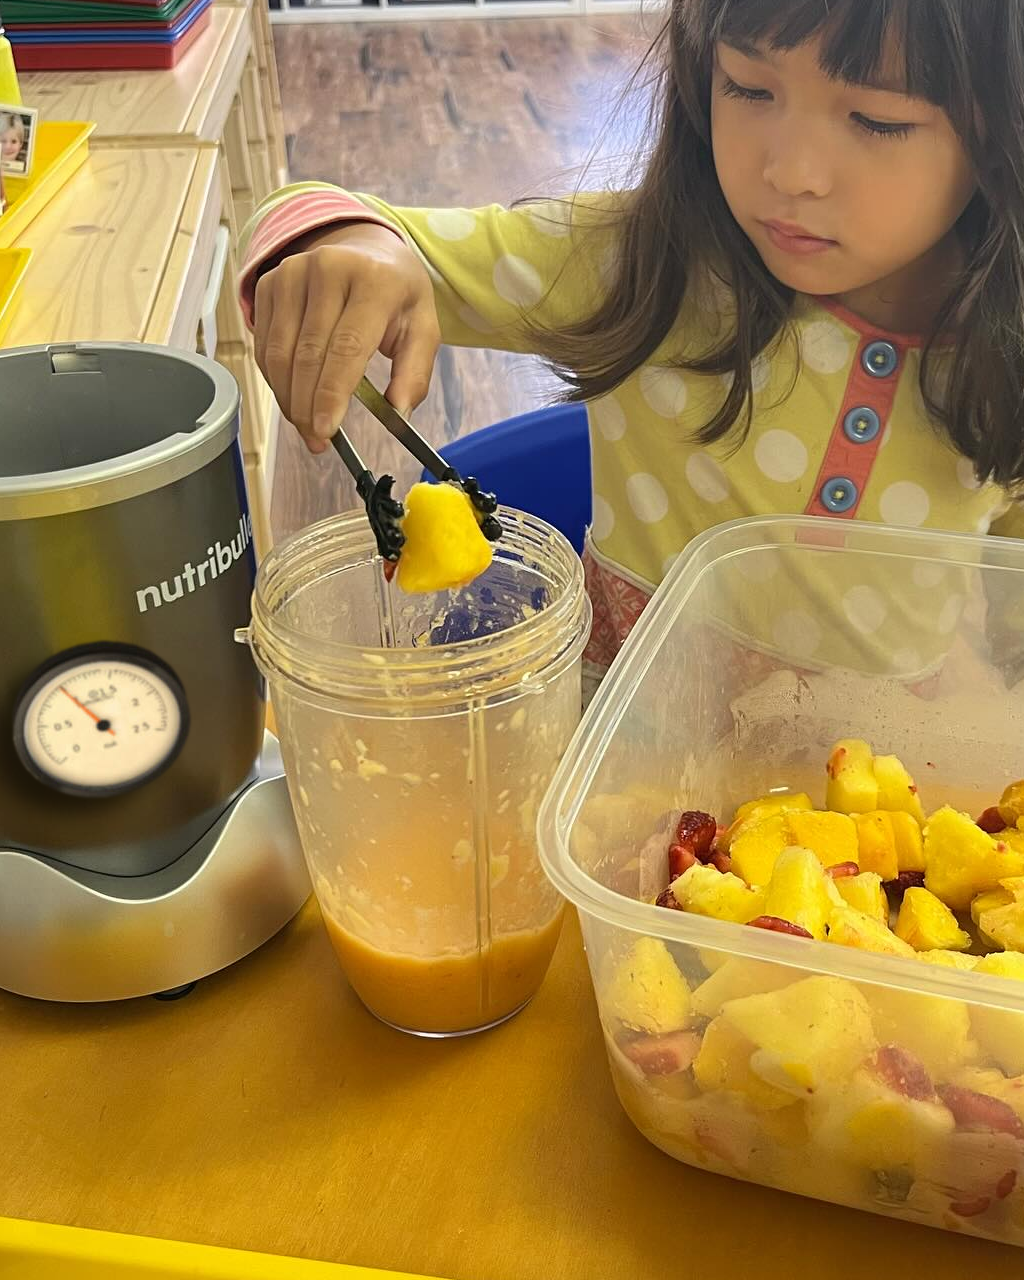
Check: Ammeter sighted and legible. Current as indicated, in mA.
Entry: 1 mA
